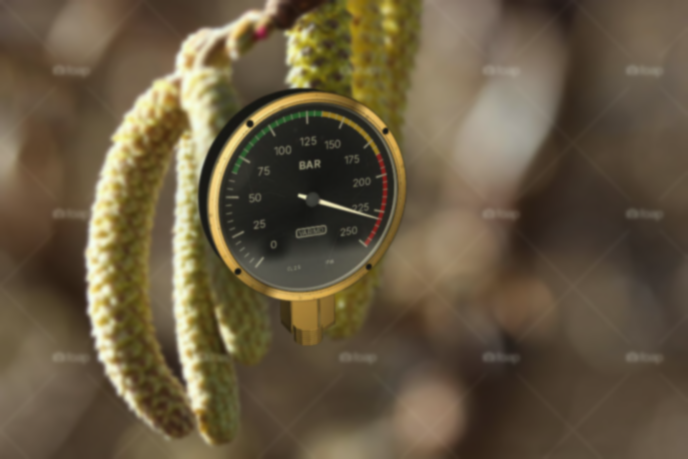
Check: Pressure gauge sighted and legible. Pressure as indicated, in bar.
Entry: 230 bar
